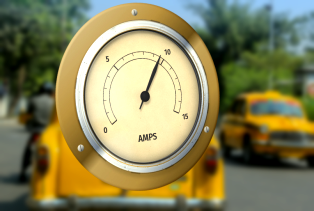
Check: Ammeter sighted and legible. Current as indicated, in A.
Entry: 9.5 A
